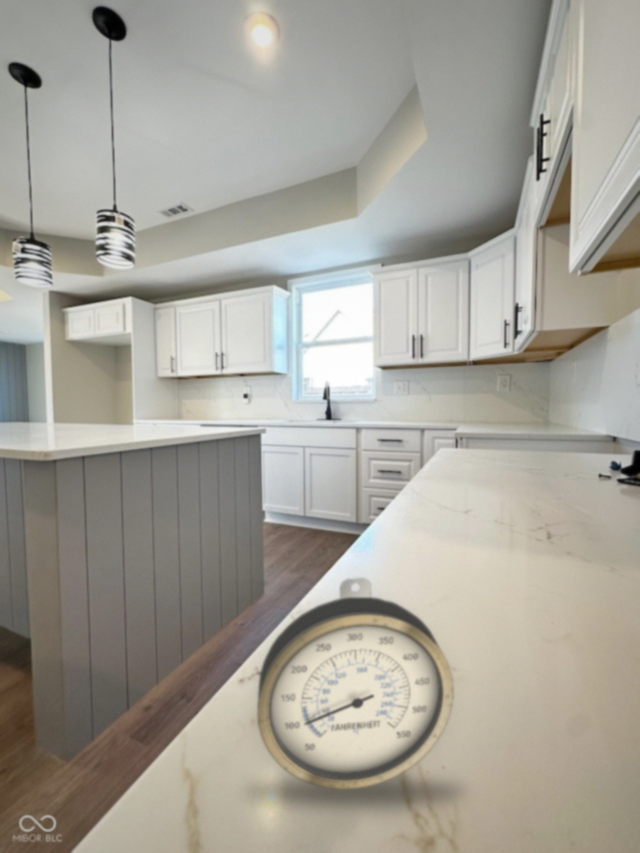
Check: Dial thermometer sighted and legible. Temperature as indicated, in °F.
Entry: 100 °F
